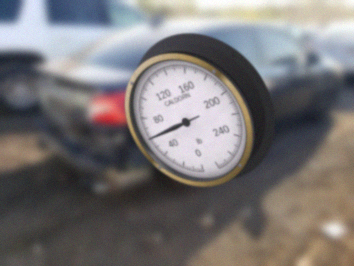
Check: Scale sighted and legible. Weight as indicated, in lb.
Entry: 60 lb
